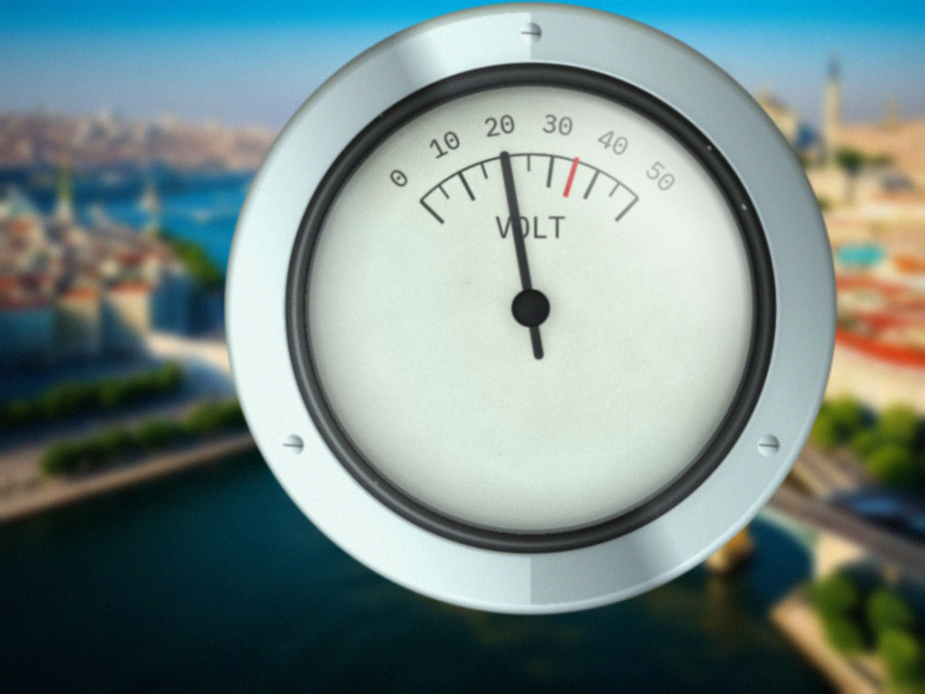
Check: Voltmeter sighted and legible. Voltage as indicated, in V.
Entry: 20 V
